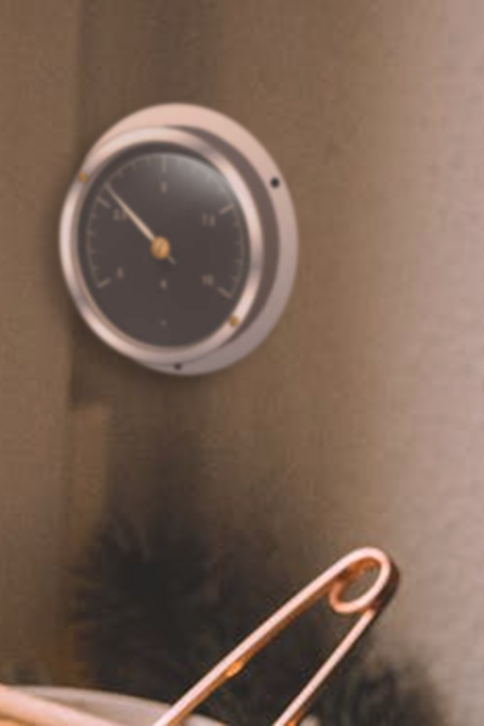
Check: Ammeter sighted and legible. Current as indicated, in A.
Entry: 3 A
